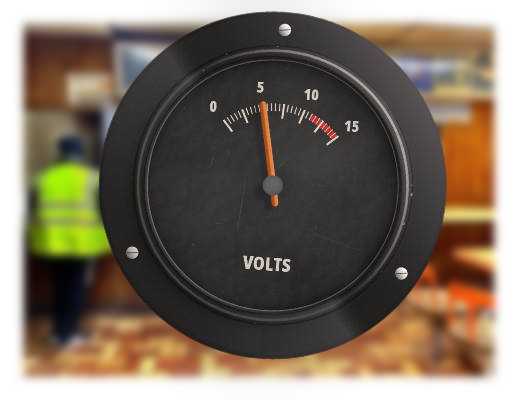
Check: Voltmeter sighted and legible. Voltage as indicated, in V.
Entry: 5 V
